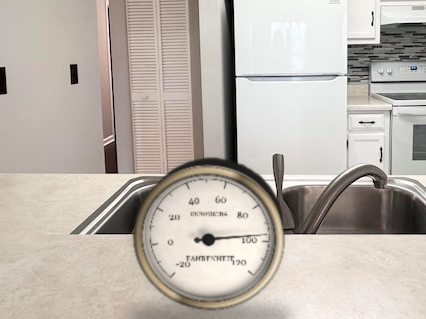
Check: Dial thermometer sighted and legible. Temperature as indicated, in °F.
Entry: 95 °F
